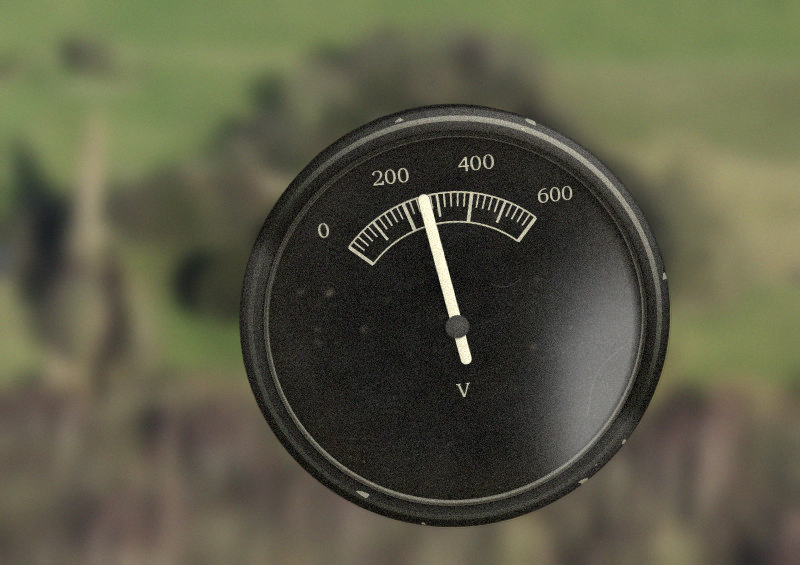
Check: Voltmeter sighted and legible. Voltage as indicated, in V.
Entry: 260 V
